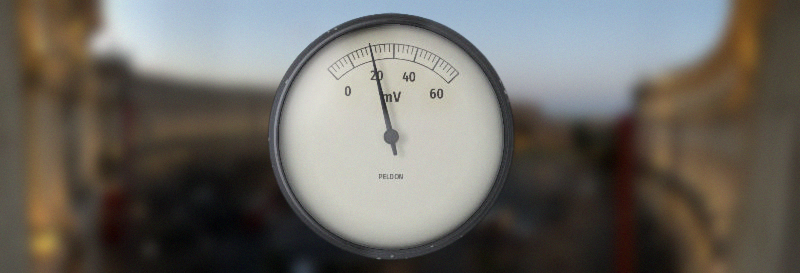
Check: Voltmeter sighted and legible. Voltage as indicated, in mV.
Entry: 20 mV
